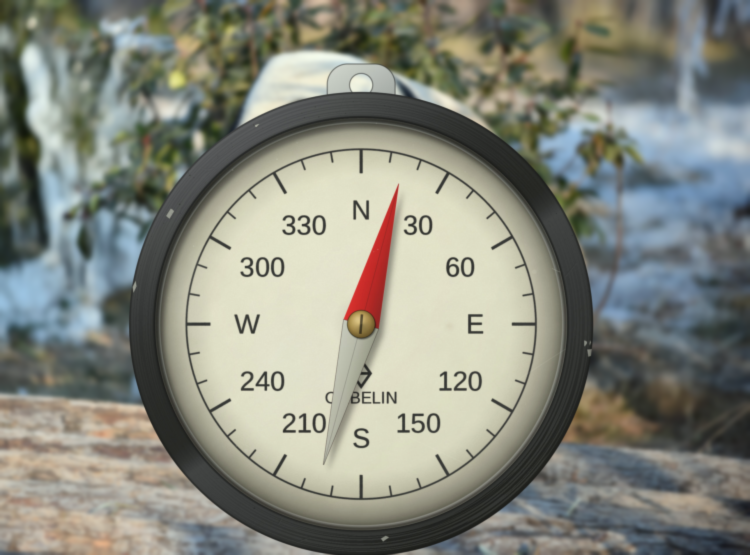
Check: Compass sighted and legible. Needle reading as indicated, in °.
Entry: 15 °
